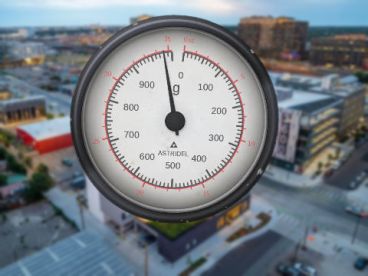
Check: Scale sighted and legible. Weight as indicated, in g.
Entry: 980 g
